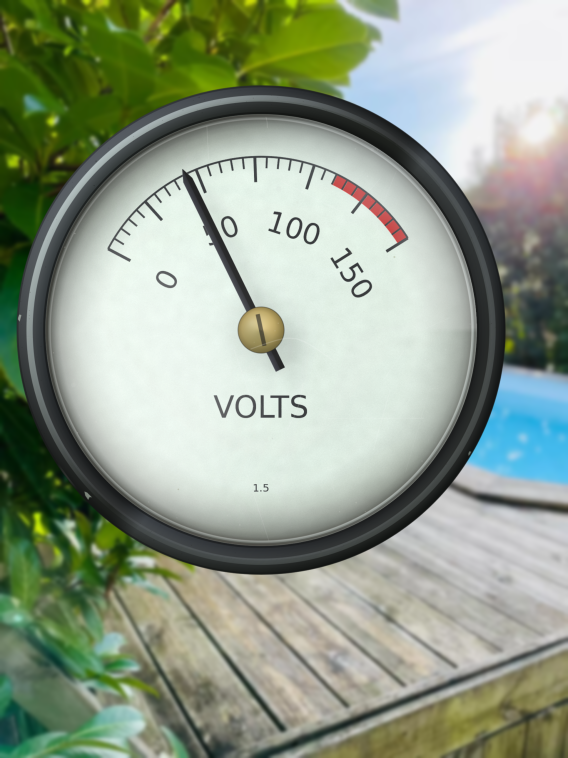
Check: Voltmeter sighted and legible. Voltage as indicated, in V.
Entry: 45 V
